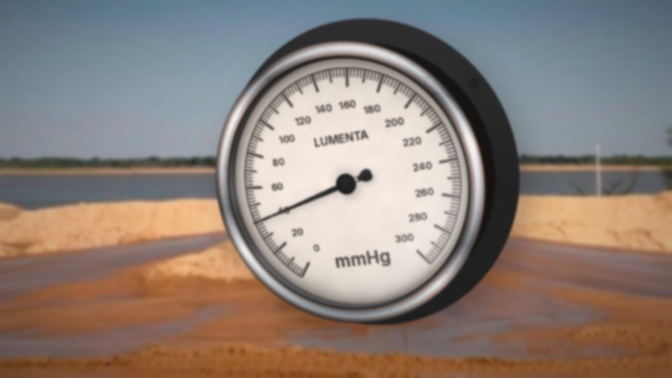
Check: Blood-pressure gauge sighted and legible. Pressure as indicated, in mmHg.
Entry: 40 mmHg
